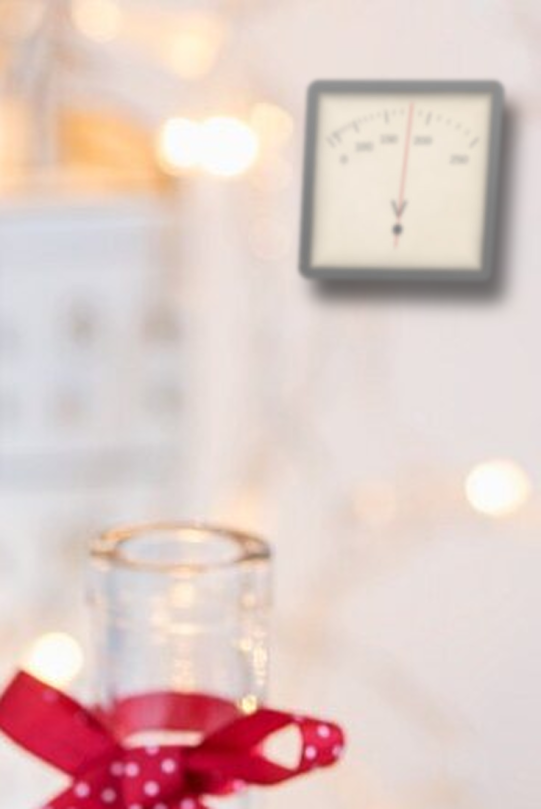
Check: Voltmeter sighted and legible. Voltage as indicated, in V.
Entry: 180 V
